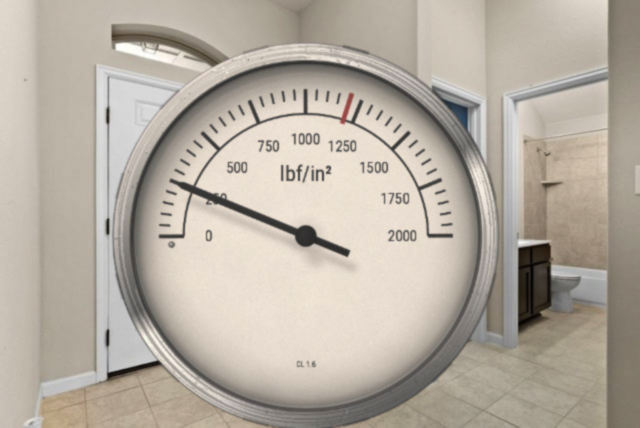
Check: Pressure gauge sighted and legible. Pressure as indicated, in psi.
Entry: 250 psi
